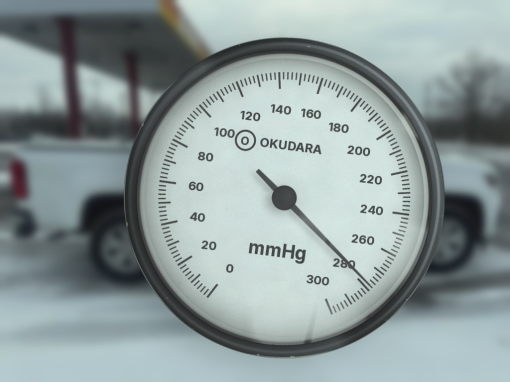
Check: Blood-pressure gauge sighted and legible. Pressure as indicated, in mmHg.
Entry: 278 mmHg
